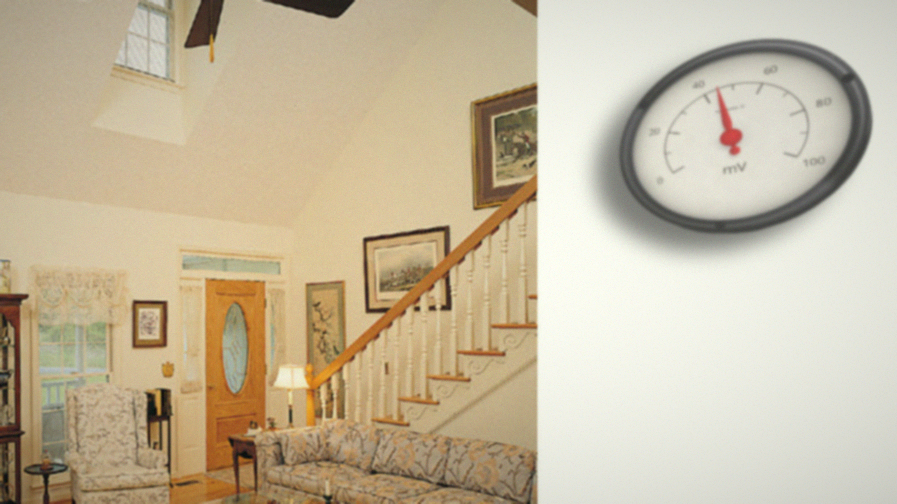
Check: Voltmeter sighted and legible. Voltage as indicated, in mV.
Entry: 45 mV
